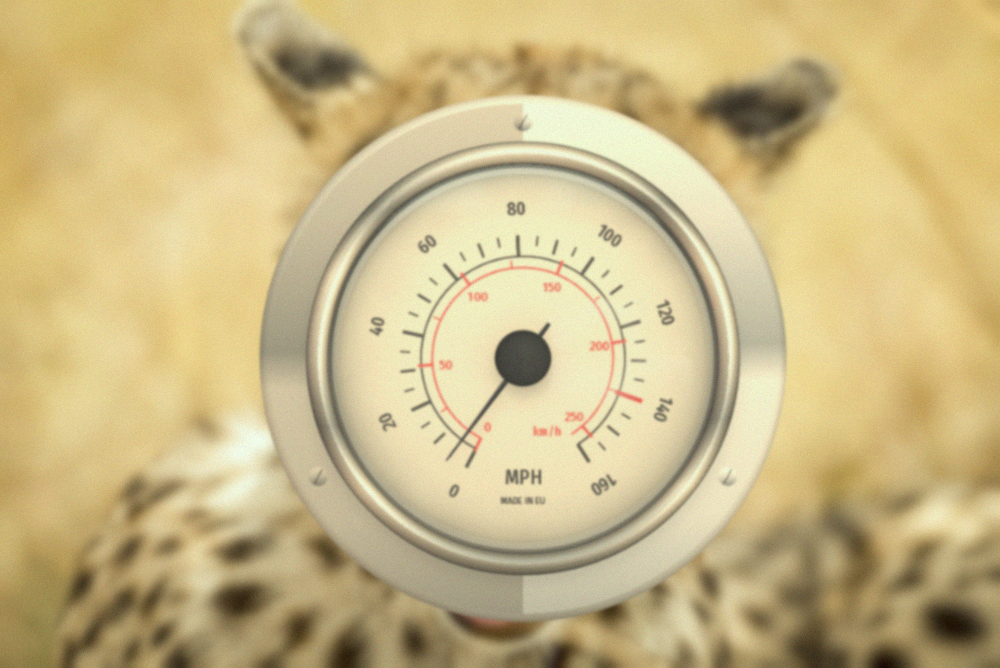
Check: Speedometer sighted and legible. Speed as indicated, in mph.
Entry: 5 mph
